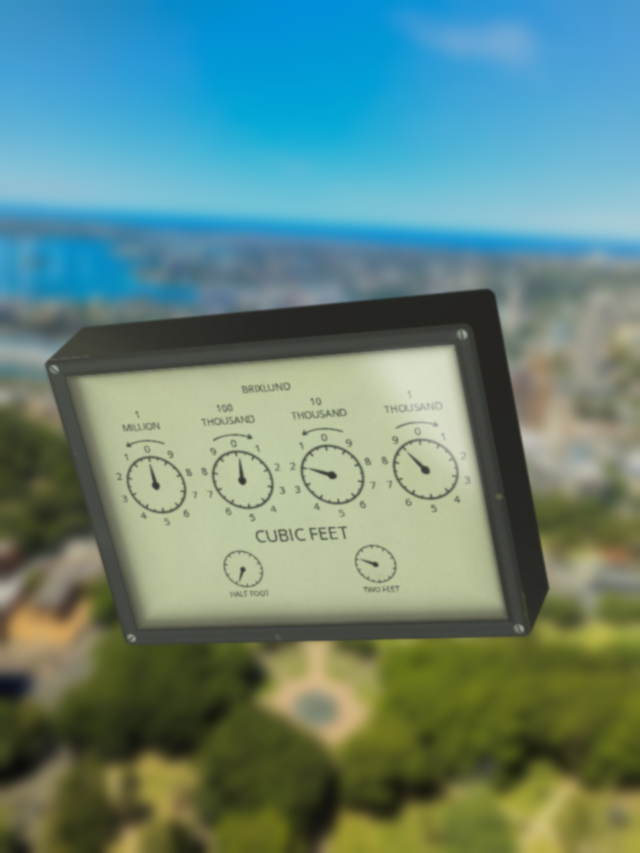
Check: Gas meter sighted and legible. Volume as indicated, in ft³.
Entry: 1900 ft³
